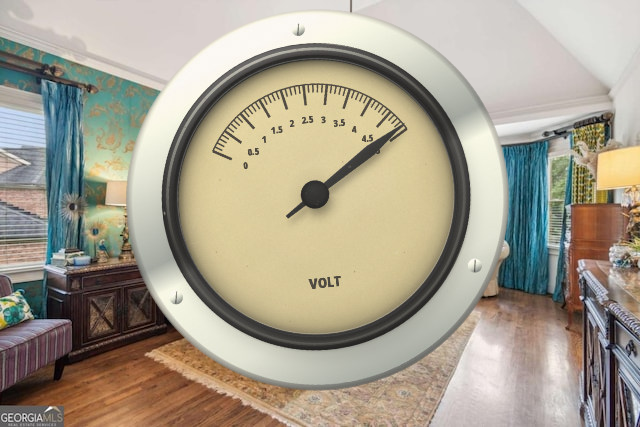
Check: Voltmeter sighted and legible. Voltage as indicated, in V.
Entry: 4.9 V
